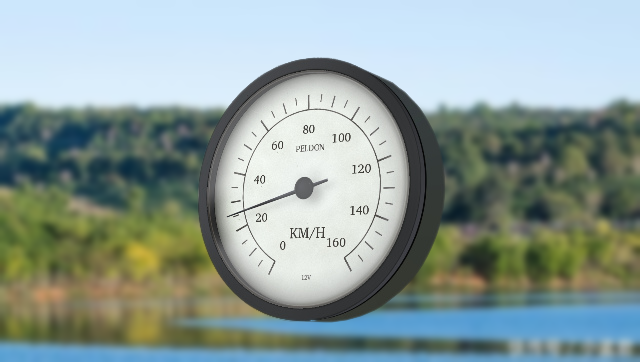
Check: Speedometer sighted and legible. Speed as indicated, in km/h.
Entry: 25 km/h
